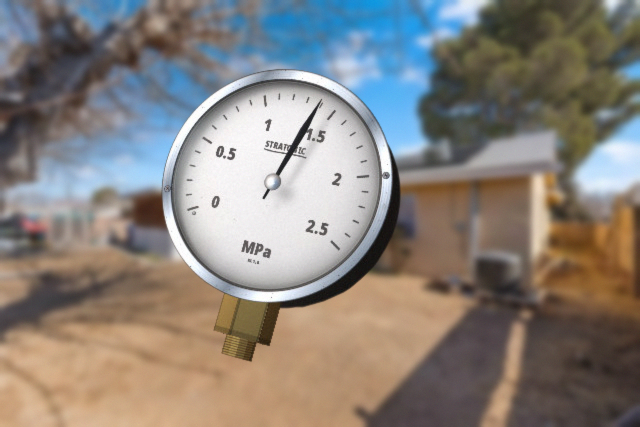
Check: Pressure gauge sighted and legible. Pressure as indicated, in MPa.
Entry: 1.4 MPa
